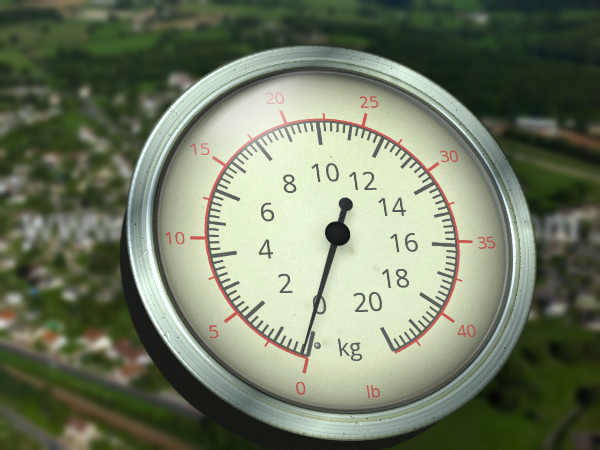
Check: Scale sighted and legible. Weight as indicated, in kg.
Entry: 0.2 kg
